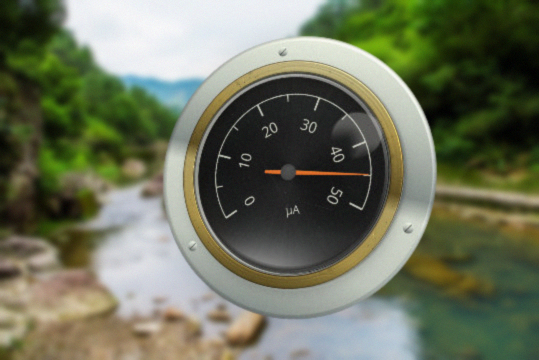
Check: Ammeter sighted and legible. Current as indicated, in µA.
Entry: 45 µA
